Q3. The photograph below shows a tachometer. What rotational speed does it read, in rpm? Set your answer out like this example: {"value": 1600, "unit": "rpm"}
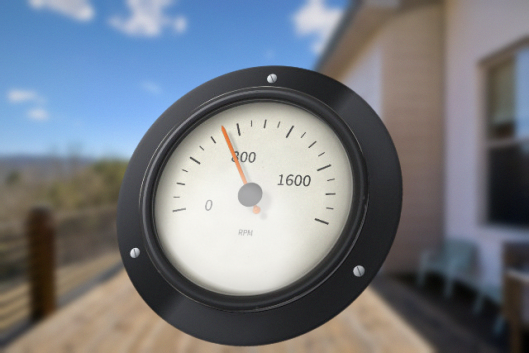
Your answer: {"value": 700, "unit": "rpm"}
